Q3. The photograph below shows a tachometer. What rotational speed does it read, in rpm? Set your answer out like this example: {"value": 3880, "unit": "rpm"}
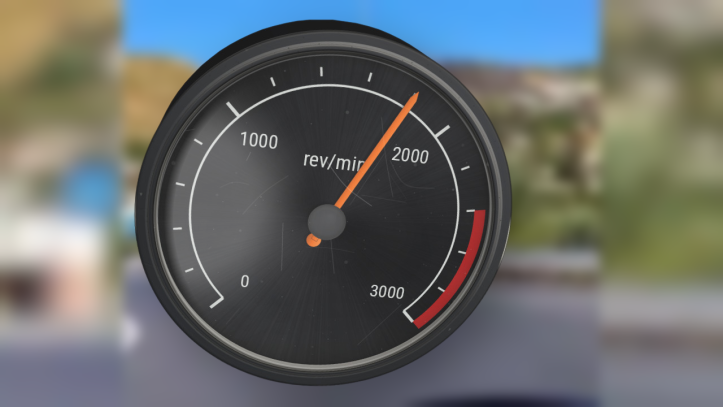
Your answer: {"value": 1800, "unit": "rpm"}
